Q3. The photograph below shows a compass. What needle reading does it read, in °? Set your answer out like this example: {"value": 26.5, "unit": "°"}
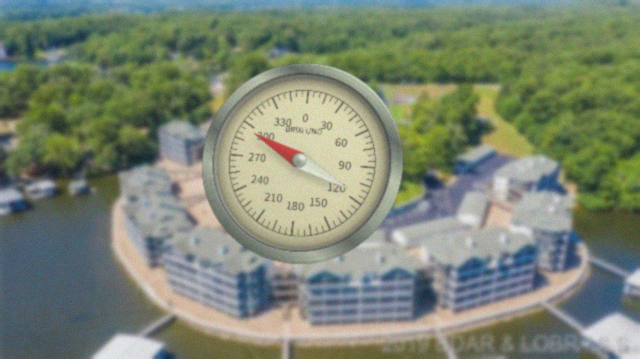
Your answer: {"value": 295, "unit": "°"}
